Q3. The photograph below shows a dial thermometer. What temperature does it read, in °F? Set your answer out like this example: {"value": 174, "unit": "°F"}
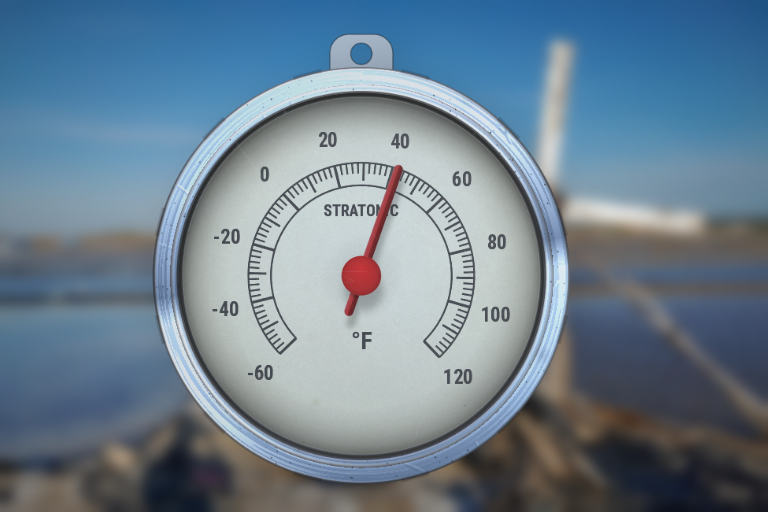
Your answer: {"value": 42, "unit": "°F"}
